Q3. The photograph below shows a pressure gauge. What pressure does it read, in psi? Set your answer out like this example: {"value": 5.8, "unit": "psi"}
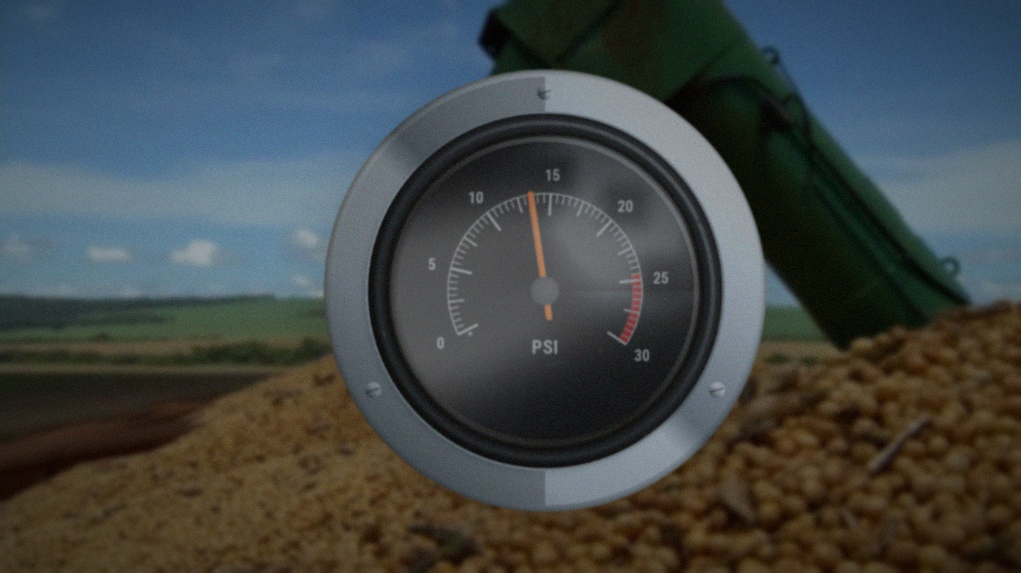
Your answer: {"value": 13.5, "unit": "psi"}
